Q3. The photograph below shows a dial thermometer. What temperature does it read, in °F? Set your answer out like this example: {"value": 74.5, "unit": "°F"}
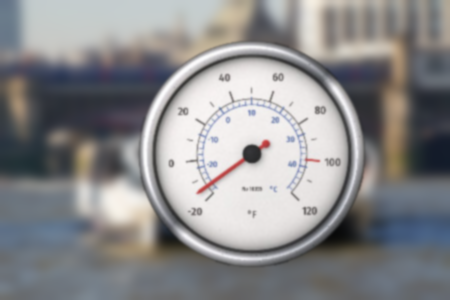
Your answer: {"value": -15, "unit": "°F"}
